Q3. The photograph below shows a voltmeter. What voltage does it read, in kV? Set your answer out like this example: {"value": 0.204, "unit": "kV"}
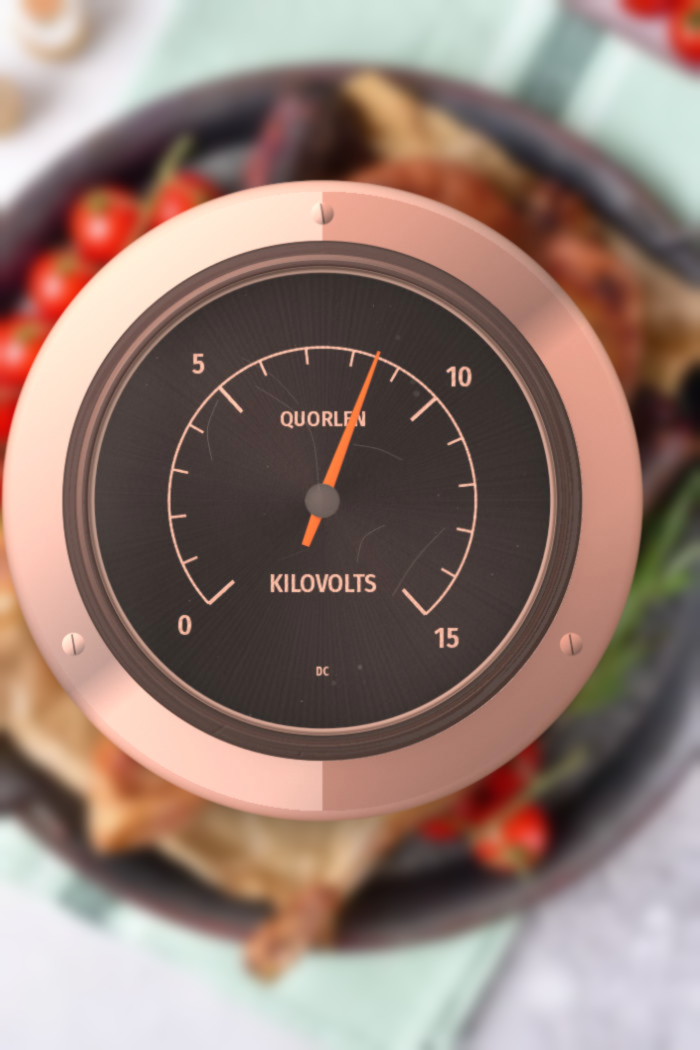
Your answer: {"value": 8.5, "unit": "kV"}
